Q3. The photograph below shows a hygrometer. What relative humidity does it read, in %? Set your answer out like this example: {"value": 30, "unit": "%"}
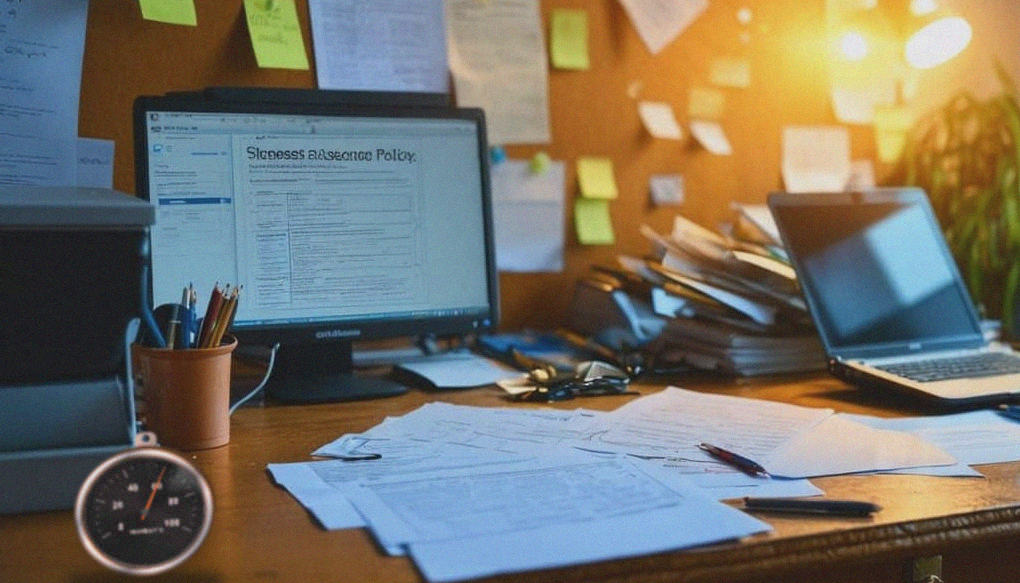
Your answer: {"value": 60, "unit": "%"}
